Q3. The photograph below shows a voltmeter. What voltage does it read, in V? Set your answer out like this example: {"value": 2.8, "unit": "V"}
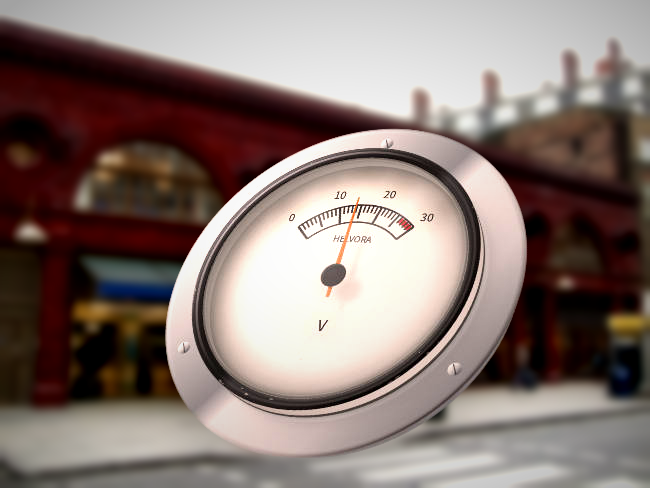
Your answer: {"value": 15, "unit": "V"}
